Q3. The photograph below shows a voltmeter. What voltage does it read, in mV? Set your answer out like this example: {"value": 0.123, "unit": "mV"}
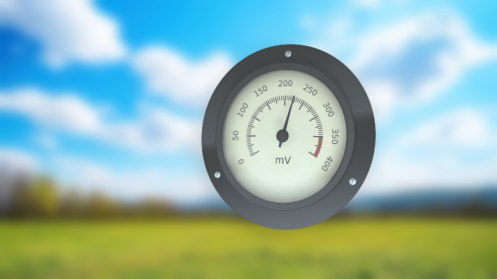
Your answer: {"value": 225, "unit": "mV"}
